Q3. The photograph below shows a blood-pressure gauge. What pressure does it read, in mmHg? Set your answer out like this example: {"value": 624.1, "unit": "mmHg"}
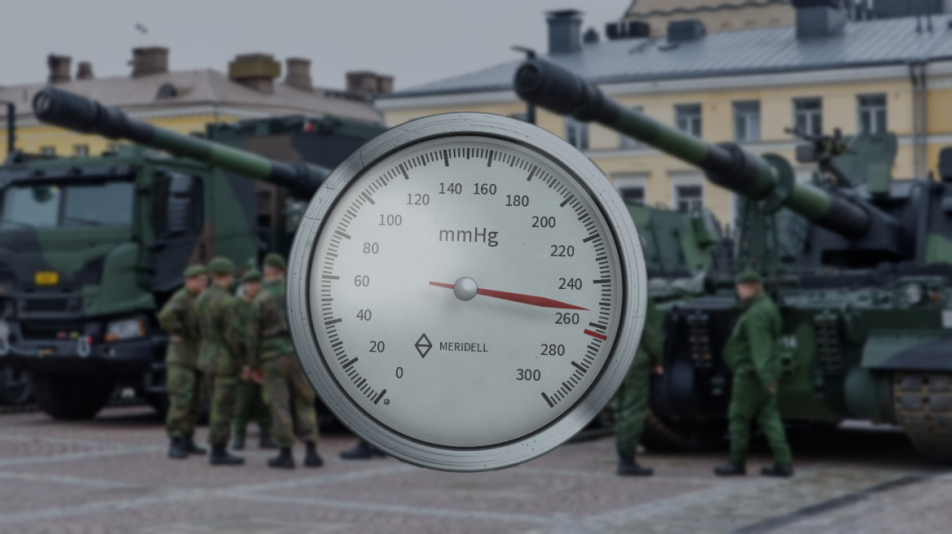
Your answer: {"value": 254, "unit": "mmHg"}
